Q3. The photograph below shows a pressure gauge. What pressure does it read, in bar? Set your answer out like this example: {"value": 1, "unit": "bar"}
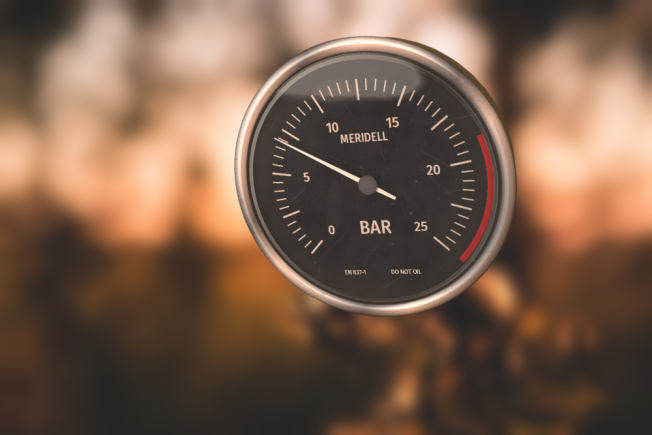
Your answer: {"value": 7, "unit": "bar"}
